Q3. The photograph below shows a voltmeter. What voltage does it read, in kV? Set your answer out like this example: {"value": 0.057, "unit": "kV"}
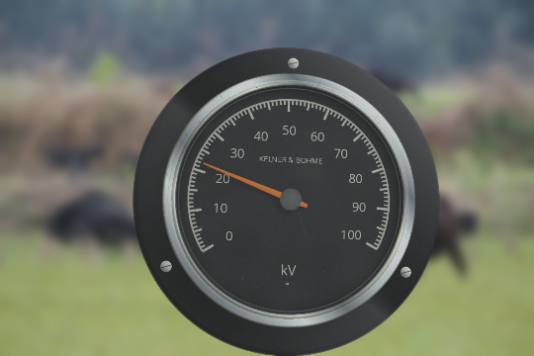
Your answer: {"value": 22, "unit": "kV"}
